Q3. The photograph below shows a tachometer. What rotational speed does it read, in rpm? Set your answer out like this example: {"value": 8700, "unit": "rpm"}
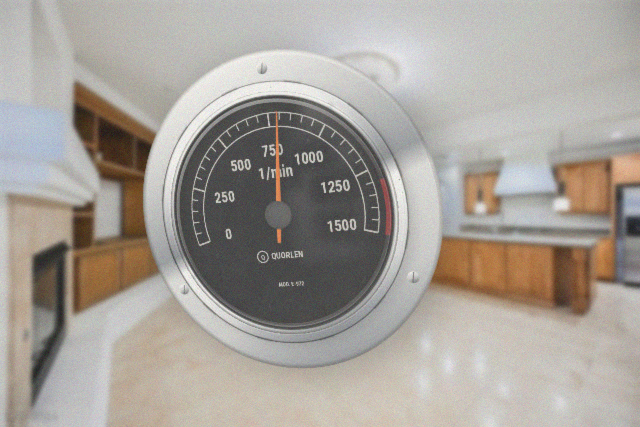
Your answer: {"value": 800, "unit": "rpm"}
